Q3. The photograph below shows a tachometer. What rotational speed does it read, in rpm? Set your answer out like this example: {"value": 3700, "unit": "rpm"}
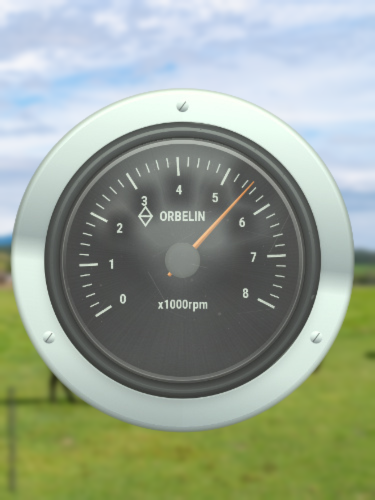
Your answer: {"value": 5500, "unit": "rpm"}
